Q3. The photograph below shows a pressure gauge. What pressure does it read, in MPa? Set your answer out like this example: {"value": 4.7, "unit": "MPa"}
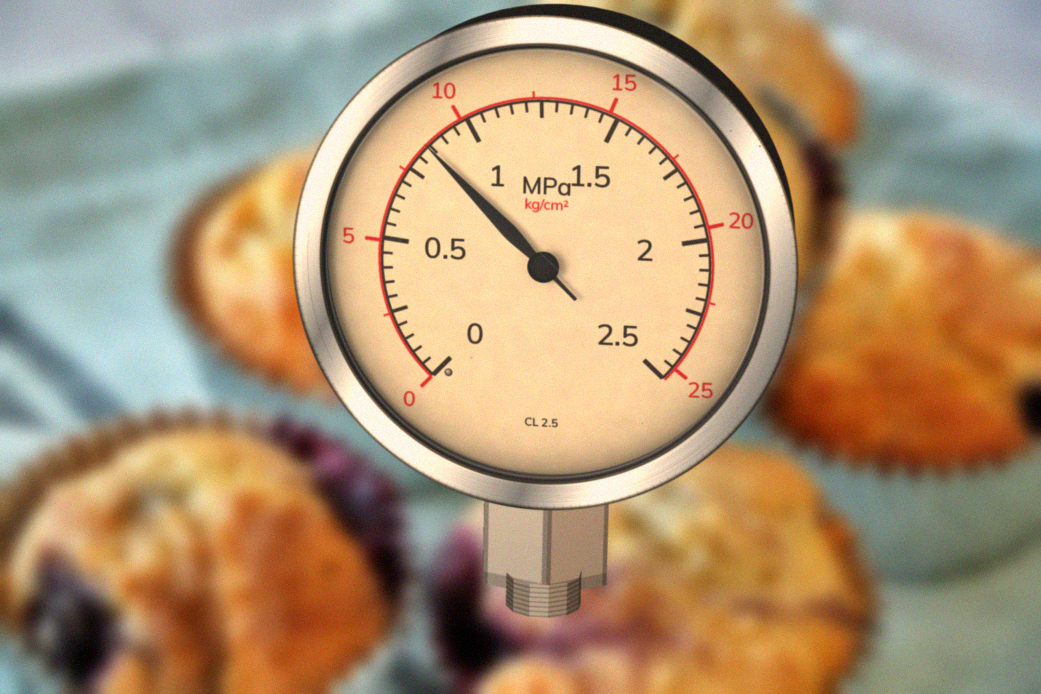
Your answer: {"value": 0.85, "unit": "MPa"}
